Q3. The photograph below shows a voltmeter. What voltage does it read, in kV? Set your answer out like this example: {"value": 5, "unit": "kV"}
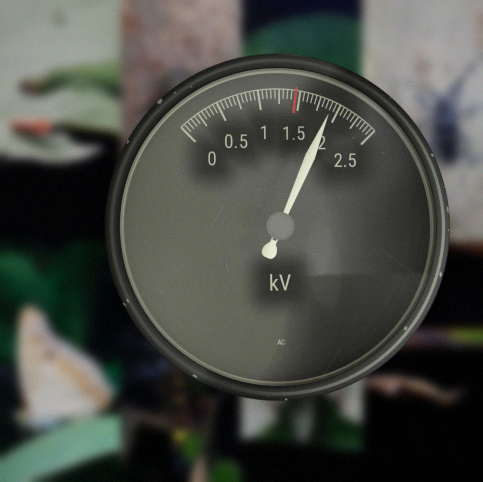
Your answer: {"value": 1.9, "unit": "kV"}
